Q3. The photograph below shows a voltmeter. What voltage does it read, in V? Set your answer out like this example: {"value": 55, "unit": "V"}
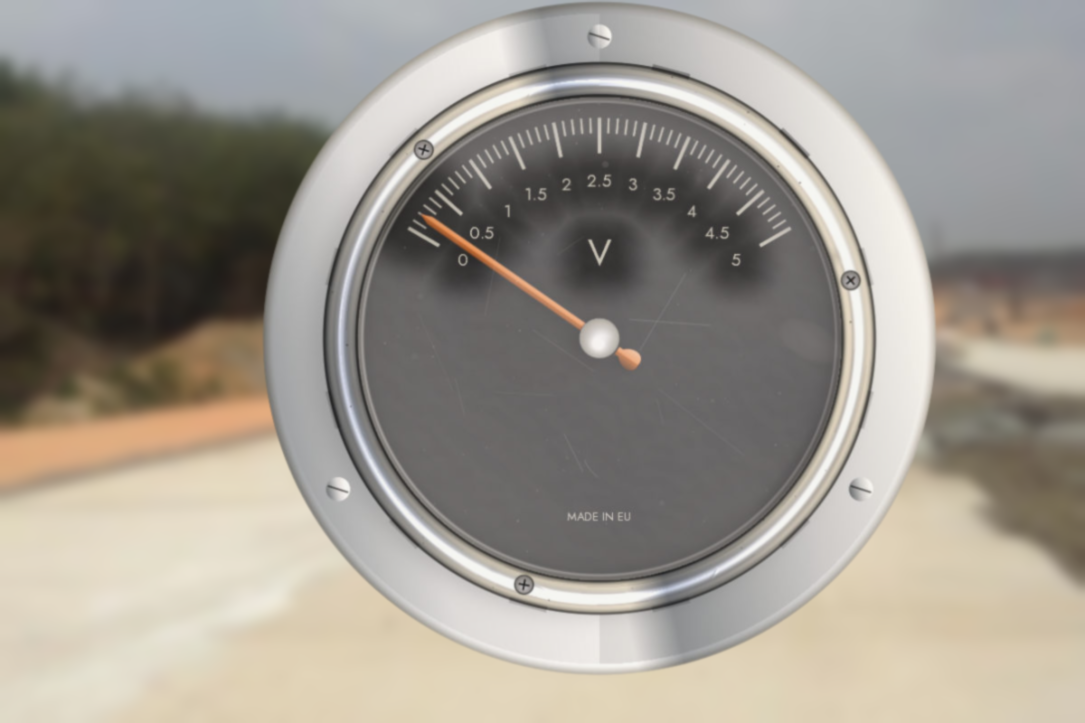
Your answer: {"value": 0.2, "unit": "V"}
